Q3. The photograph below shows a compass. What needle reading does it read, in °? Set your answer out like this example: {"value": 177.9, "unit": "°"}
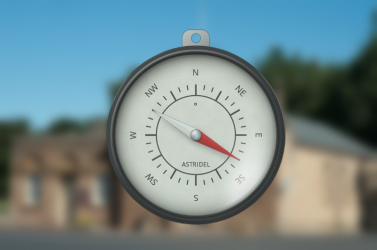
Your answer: {"value": 120, "unit": "°"}
